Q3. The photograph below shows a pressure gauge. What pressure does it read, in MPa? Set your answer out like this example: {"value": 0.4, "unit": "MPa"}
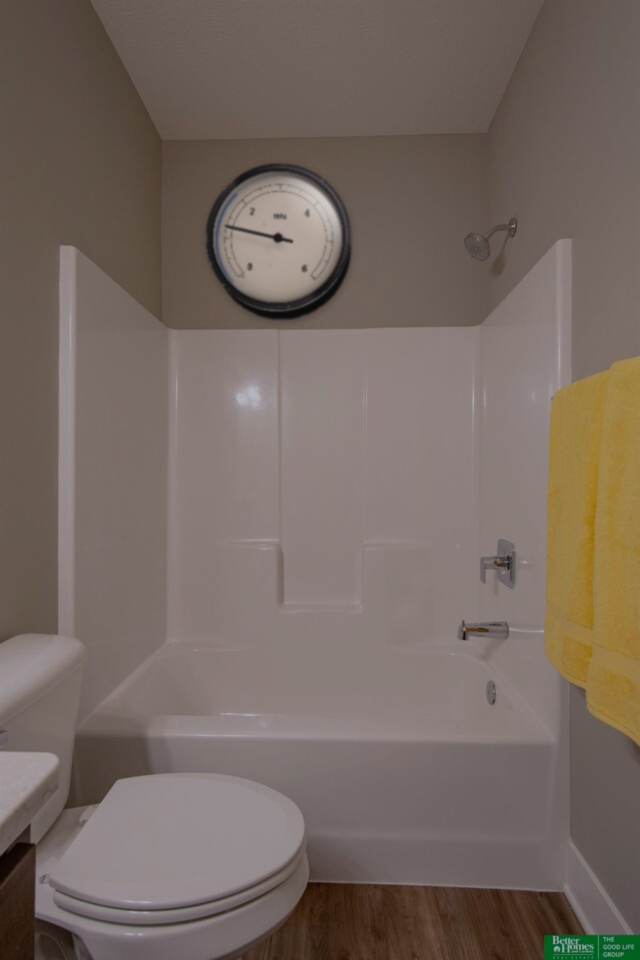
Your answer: {"value": 1.25, "unit": "MPa"}
